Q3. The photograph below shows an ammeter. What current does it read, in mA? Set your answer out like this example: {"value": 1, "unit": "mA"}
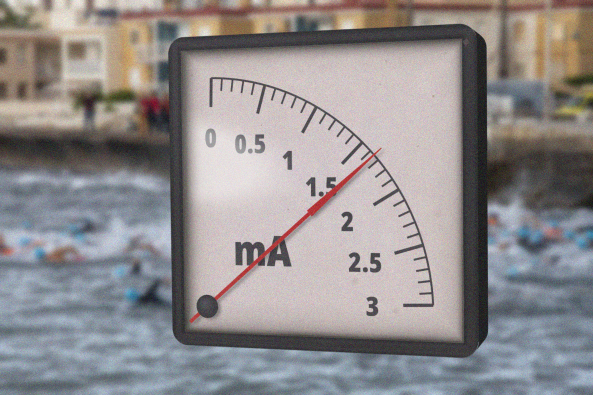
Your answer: {"value": 1.65, "unit": "mA"}
